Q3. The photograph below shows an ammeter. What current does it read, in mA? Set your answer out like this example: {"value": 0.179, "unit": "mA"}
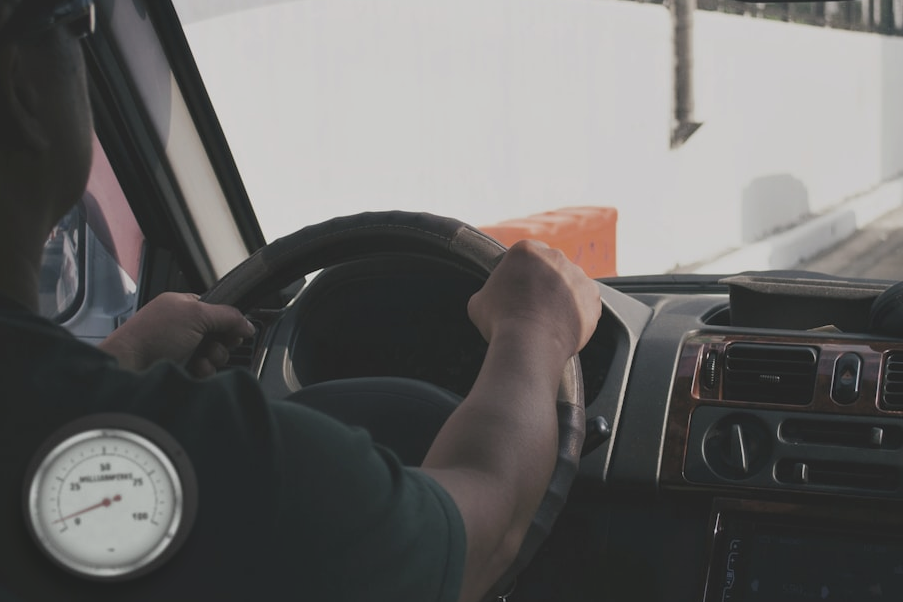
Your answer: {"value": 5, "unit": "mA"}
